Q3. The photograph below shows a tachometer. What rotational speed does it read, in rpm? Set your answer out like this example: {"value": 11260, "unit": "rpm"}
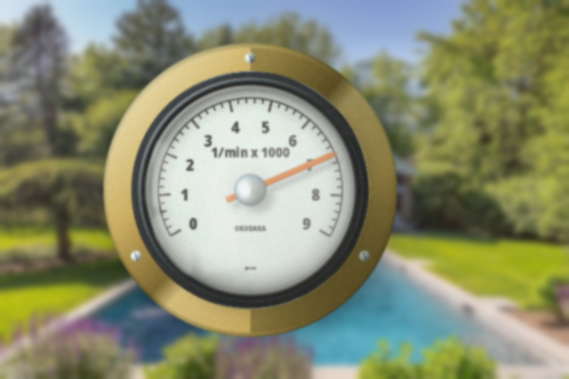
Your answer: {"value": 7000, "unit": "rpm"}
